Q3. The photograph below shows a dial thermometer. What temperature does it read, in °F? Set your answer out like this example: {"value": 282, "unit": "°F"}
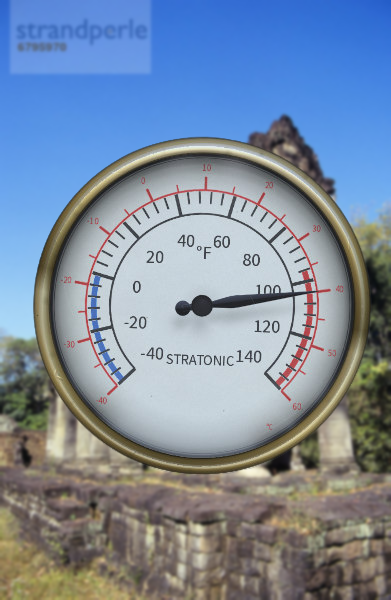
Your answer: {"value": 104, "unit": "°F"}
